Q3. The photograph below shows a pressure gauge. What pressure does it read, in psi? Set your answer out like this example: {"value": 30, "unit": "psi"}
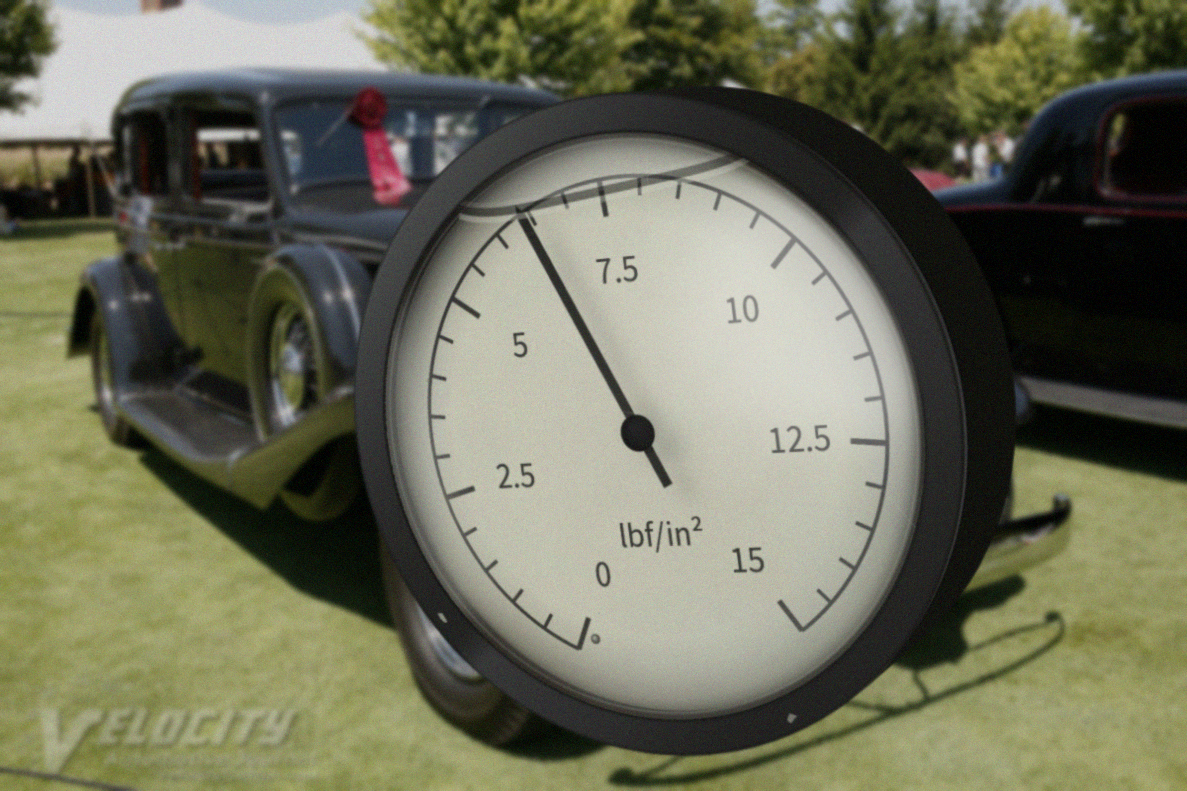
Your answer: {"value": 6.5, "unit": "psi"}
